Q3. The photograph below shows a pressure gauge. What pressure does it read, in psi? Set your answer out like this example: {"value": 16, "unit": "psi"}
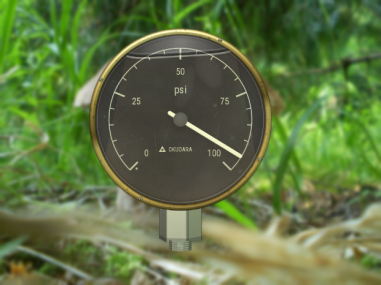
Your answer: {"value": 95, "unit": "psi"}
